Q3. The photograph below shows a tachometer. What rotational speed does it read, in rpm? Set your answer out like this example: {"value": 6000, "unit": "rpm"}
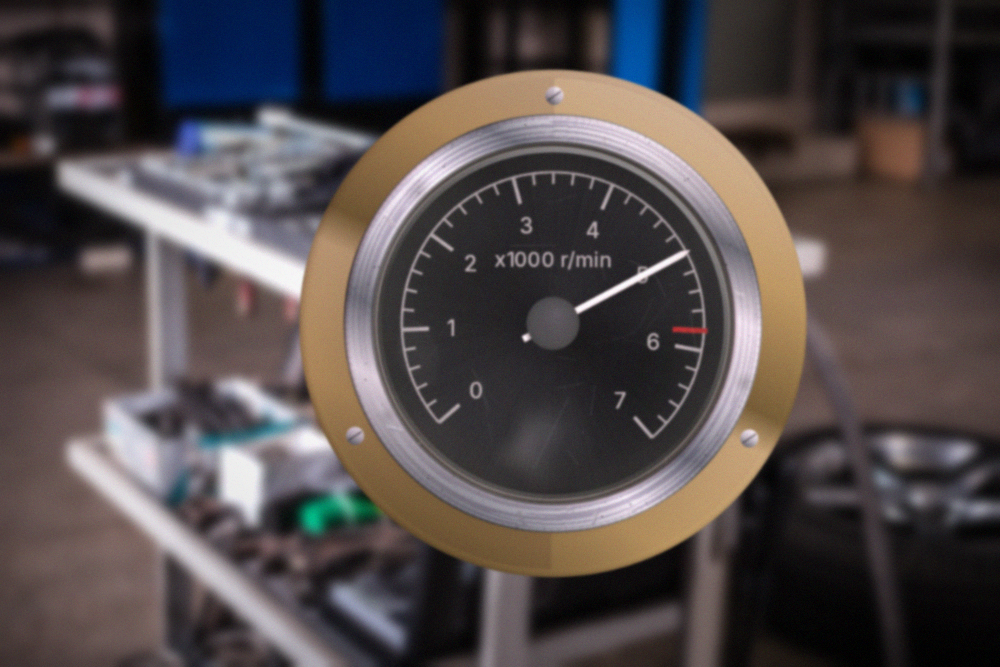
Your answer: {"value": 5000, "unit": "rpm"}
